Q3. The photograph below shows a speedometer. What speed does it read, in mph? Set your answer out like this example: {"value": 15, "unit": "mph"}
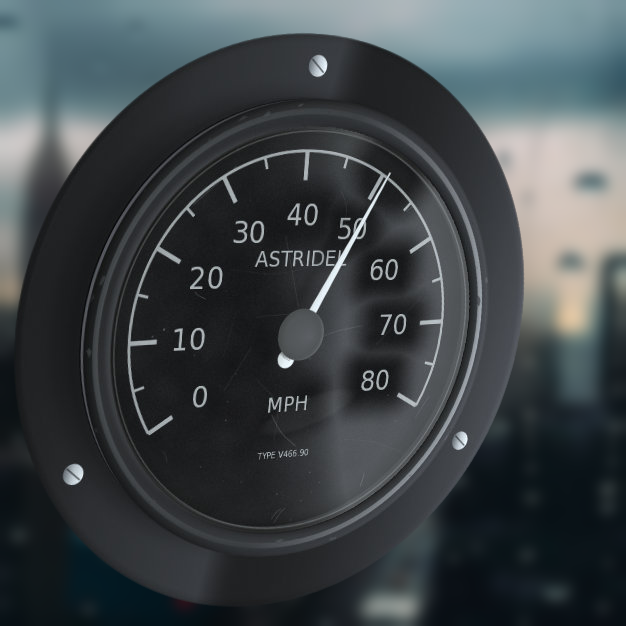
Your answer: {"value": 50, "unit": "mph"}
